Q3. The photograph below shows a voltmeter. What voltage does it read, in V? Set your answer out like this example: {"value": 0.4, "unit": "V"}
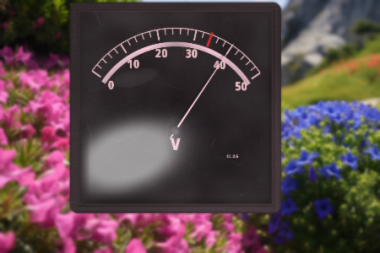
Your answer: {"value": 40, "unit": "V"}
